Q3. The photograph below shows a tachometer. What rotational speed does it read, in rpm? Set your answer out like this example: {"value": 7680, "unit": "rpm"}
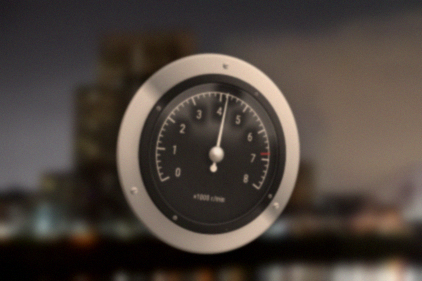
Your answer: {"value": 4200, "unit": "rpm"}
